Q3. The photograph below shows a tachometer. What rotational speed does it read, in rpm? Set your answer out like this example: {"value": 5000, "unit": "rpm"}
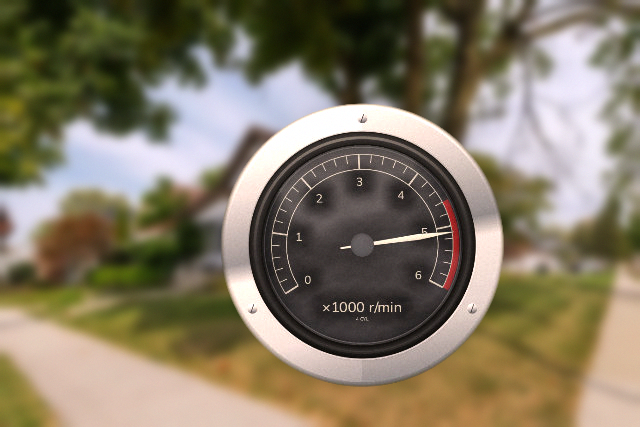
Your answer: {"value": 5100, "unit": "rpm"}
